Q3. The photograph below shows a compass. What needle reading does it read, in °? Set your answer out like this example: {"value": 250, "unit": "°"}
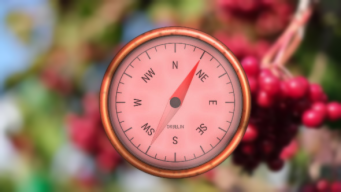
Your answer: {"value": 30, "unit": "°"}
